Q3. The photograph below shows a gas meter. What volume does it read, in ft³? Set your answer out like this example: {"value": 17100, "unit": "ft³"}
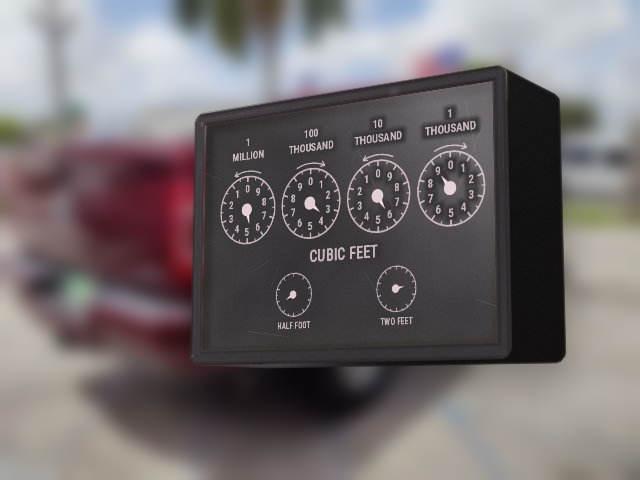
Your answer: {"value": 535900, "unit": "ft³"}
